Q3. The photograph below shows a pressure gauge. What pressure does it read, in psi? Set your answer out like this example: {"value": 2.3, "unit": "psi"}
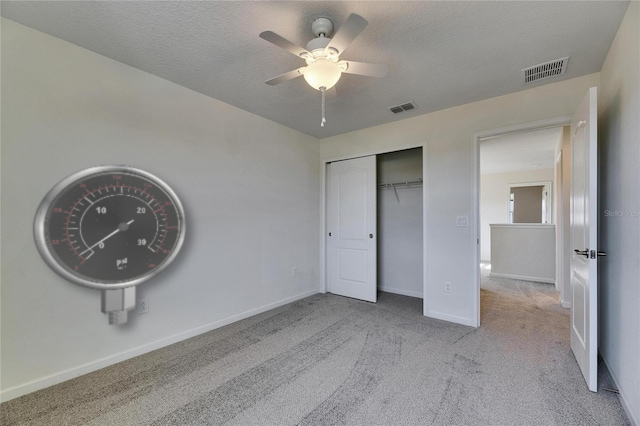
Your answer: {"value": 1, "unit": "psi"}
